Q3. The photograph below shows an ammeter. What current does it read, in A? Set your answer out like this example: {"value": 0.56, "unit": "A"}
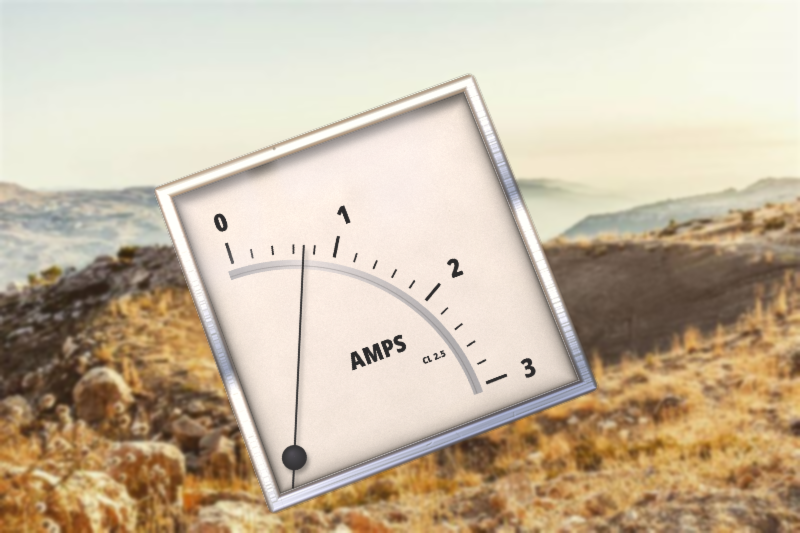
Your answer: {"value": 0.7, "unit": "A"}
